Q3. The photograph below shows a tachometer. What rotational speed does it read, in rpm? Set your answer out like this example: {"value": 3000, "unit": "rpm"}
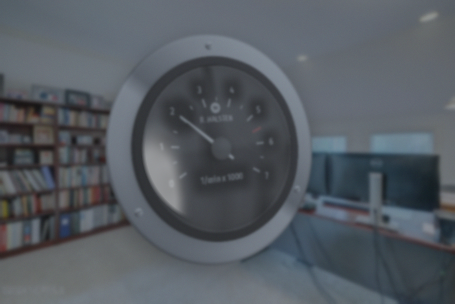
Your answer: {"value": 2000, "unit": "rpm"}
